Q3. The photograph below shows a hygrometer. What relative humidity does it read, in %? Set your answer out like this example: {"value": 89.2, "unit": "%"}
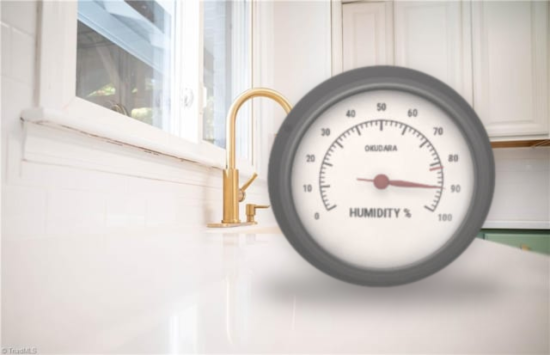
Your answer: {"value": 90, "unit": "%"}
